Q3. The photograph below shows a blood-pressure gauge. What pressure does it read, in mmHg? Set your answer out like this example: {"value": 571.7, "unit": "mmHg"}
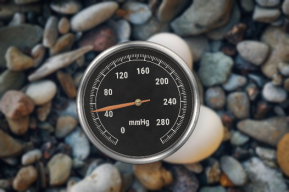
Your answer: {"value": 50, "unit": "mmHg"}
